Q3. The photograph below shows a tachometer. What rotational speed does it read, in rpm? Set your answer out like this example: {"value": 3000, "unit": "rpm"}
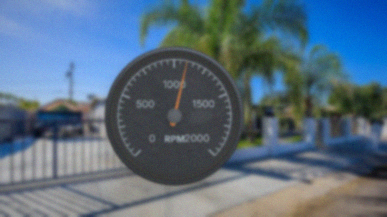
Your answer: {"value": 1100, "unit": "rpm"}
